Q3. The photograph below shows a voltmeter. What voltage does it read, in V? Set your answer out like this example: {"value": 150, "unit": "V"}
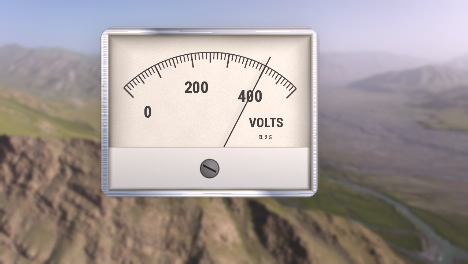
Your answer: {"value": 400, "unit": "V"}
